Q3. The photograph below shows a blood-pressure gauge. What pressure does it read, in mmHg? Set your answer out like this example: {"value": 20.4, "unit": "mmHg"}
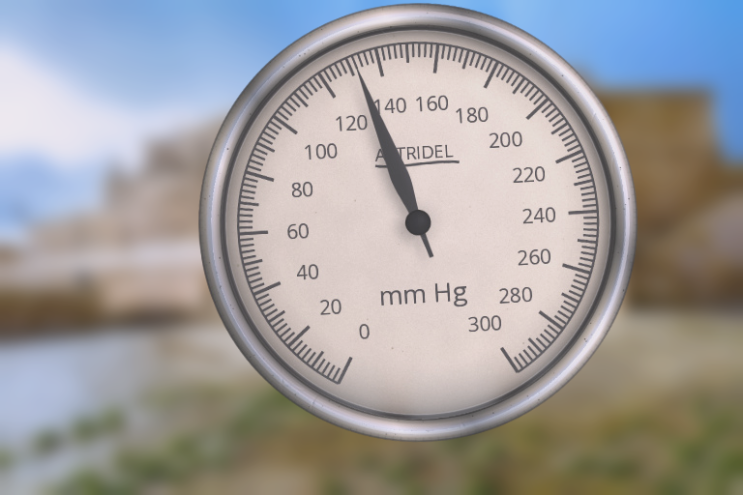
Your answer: {"value": 132, "unit": "mmHg"}
